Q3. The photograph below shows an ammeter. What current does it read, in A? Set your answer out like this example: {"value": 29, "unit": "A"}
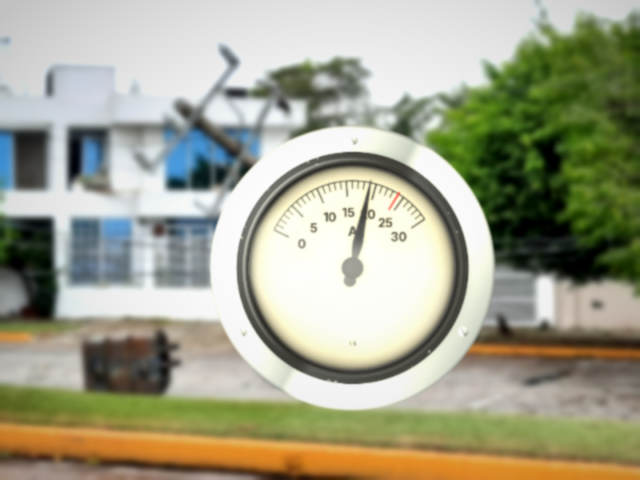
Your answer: {"value": 19, "unit": "A"}
